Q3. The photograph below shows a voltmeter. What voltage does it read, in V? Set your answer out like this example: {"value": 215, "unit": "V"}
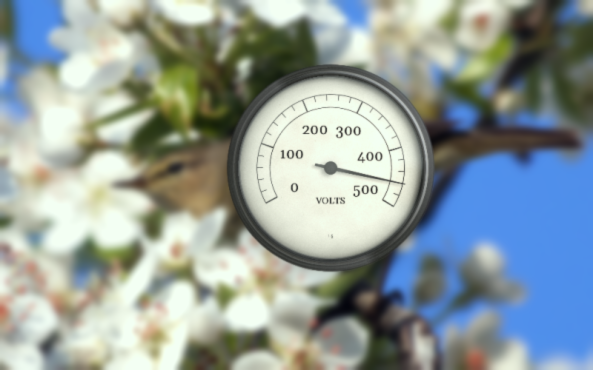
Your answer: {"value": 460, "unit": "V"}
